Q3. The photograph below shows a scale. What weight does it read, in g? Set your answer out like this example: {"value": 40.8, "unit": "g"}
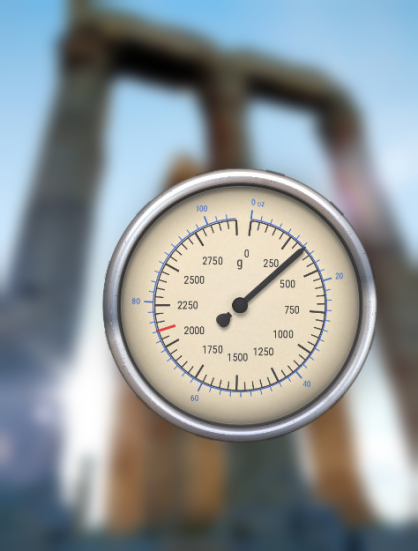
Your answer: {"value": 350, "unit": "g"}
